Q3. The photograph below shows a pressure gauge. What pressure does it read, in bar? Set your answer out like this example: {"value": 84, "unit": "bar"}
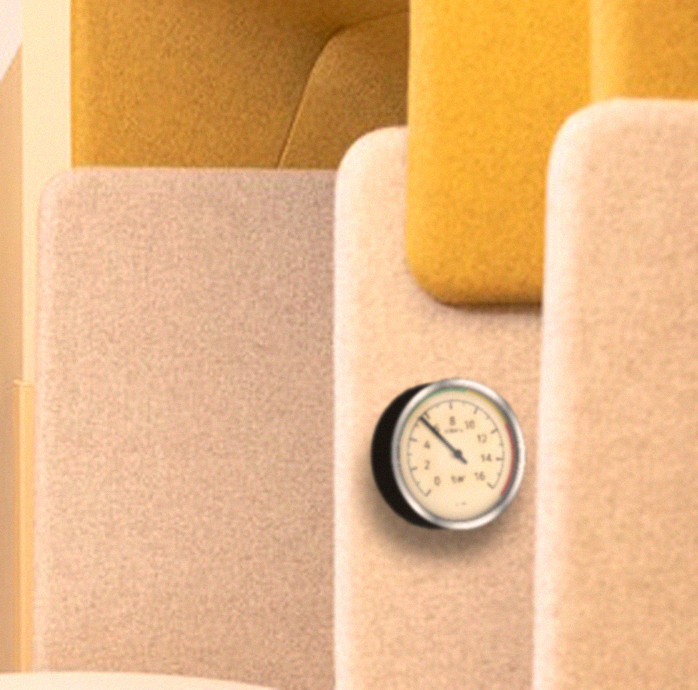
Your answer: {"value": 5.5, "unit": "bar"}
